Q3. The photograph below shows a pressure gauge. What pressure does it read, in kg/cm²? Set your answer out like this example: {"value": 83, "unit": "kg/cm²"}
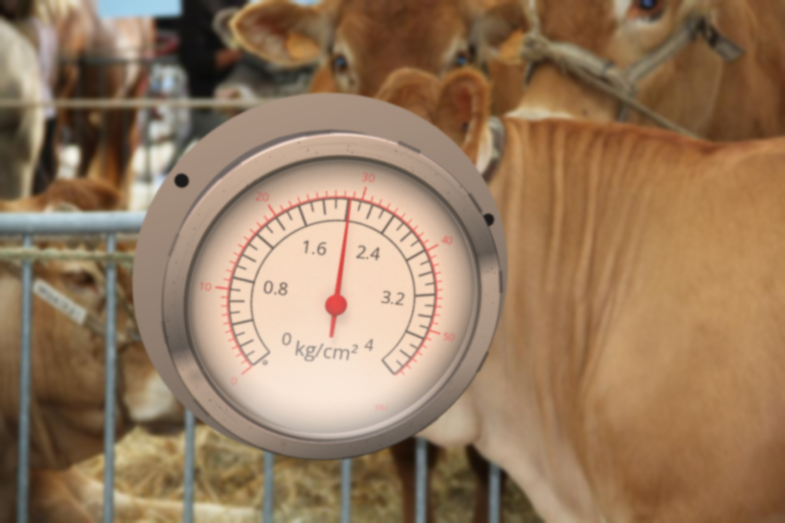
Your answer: {"value": 2, "unit": "kg/cm²"}
